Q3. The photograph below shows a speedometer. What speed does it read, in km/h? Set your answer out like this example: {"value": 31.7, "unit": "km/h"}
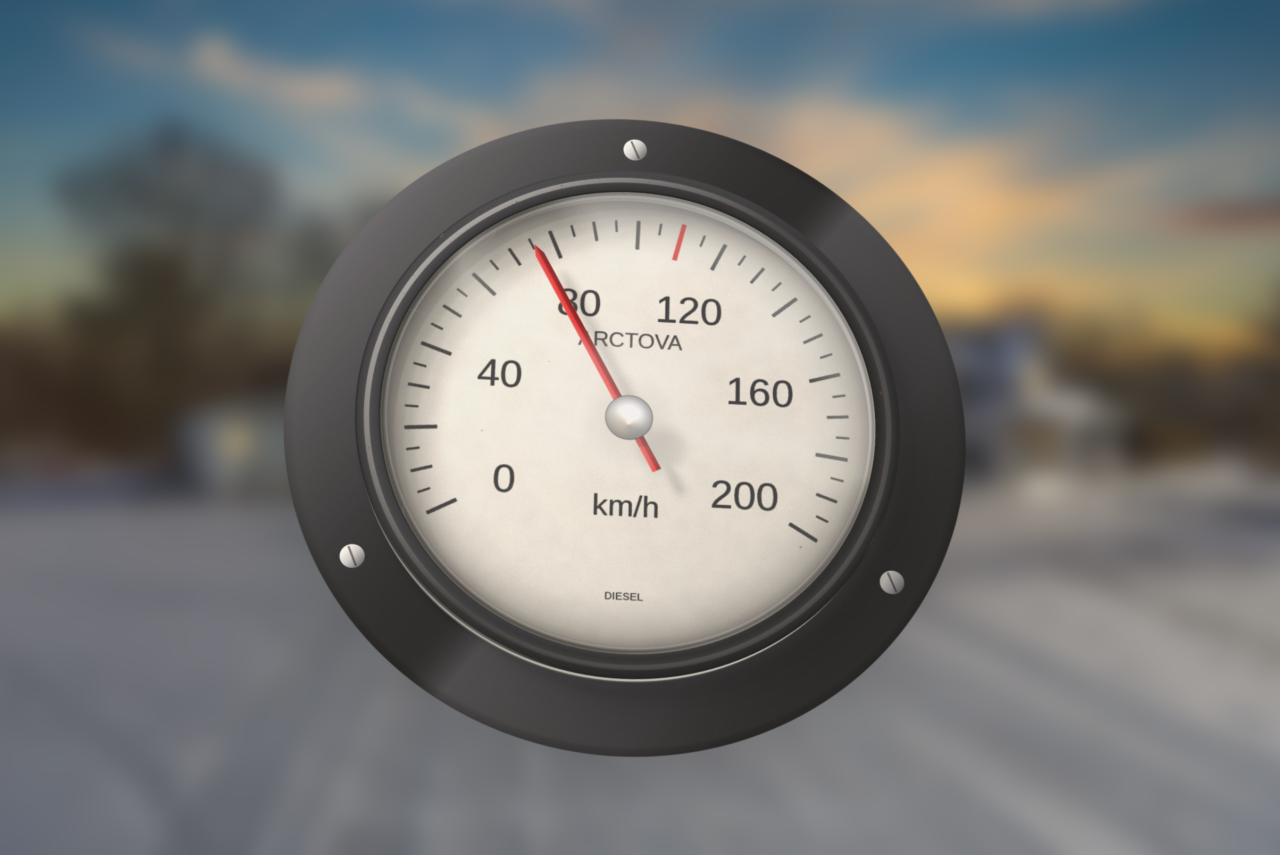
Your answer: {"value": 75, "unit": "km/h"}
